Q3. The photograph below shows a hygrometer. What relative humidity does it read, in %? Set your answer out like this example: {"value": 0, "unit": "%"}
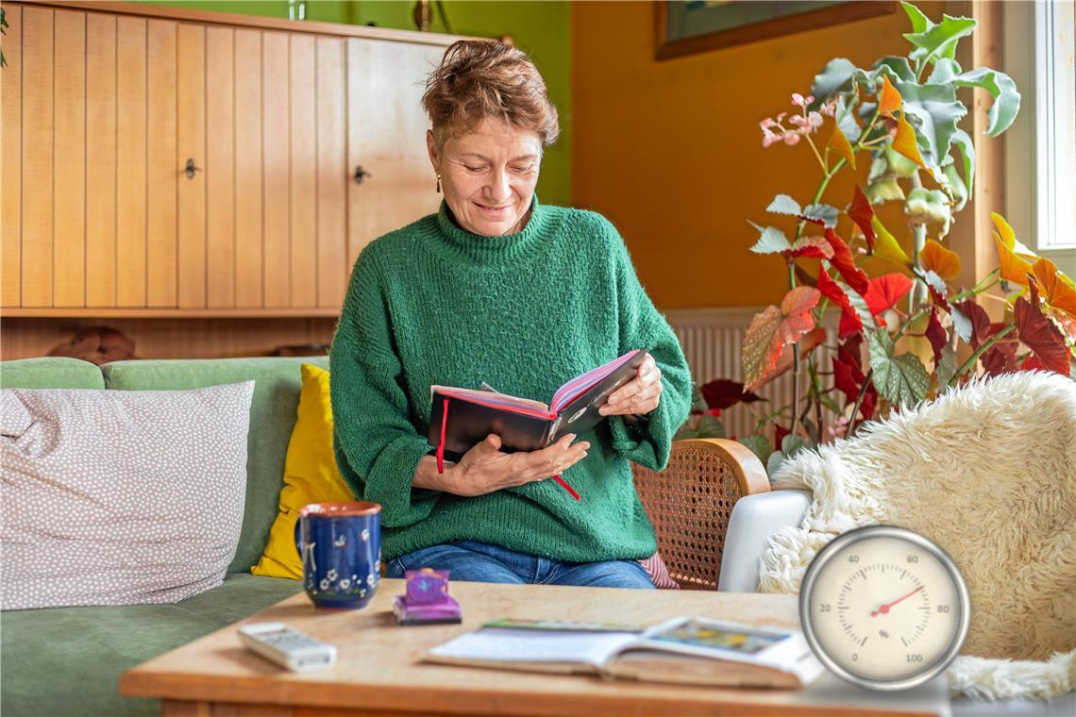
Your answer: {"value": 70, "unit": "%"}
